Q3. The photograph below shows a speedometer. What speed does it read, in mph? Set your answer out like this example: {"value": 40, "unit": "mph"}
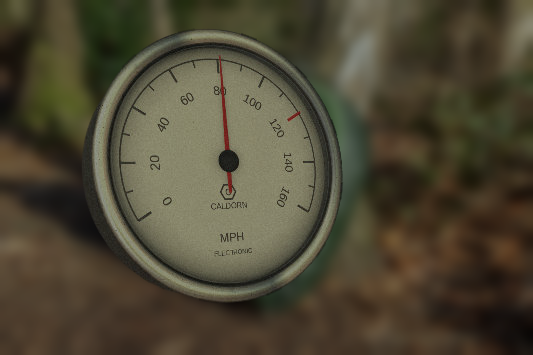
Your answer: {"value": 80, "unit": "mph"}
